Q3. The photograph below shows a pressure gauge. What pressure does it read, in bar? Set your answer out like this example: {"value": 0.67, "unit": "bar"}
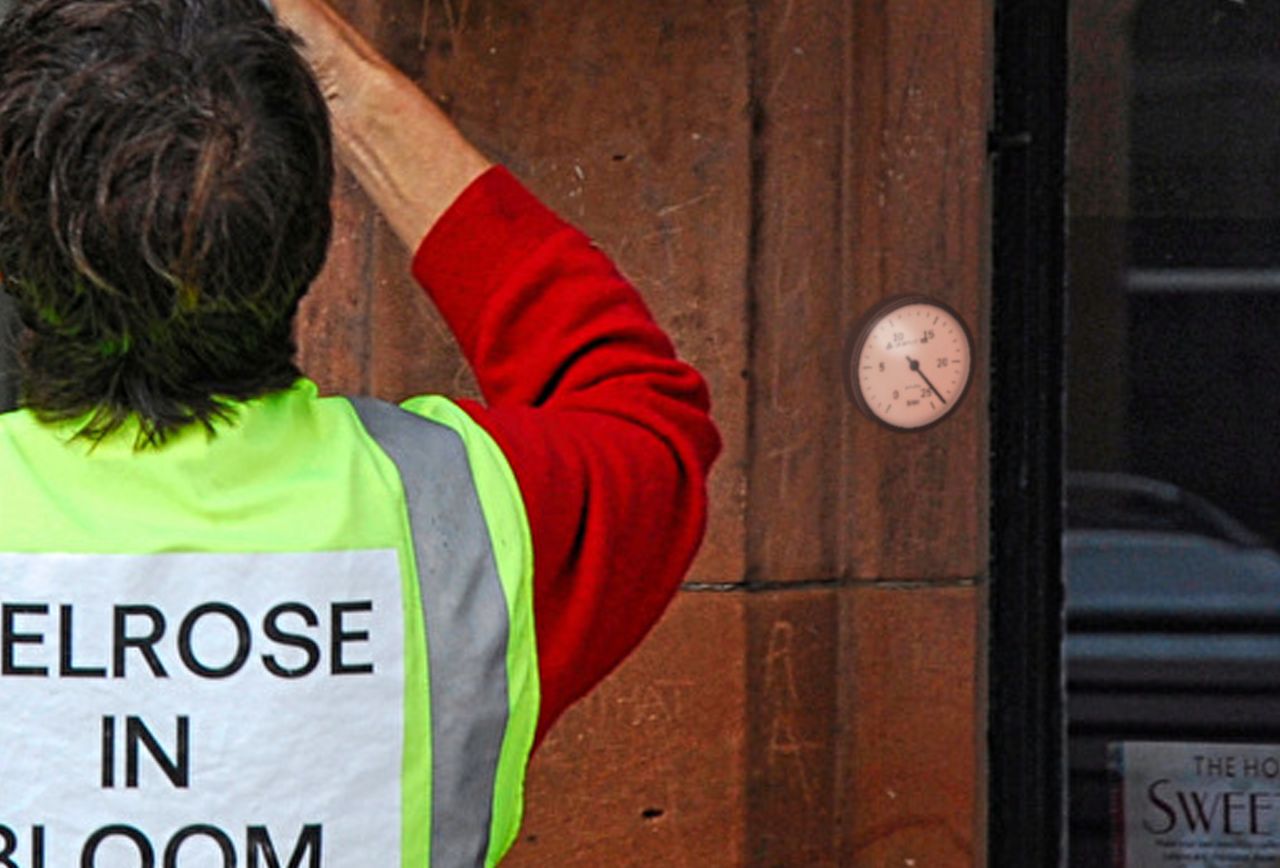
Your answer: {"value": 24, "unit": "bar"}
